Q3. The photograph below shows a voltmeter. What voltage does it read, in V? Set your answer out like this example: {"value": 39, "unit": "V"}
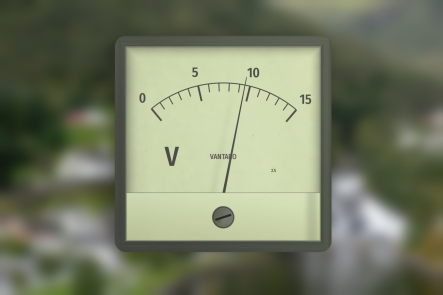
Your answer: {"value": 9.5, "unit": "V"}
